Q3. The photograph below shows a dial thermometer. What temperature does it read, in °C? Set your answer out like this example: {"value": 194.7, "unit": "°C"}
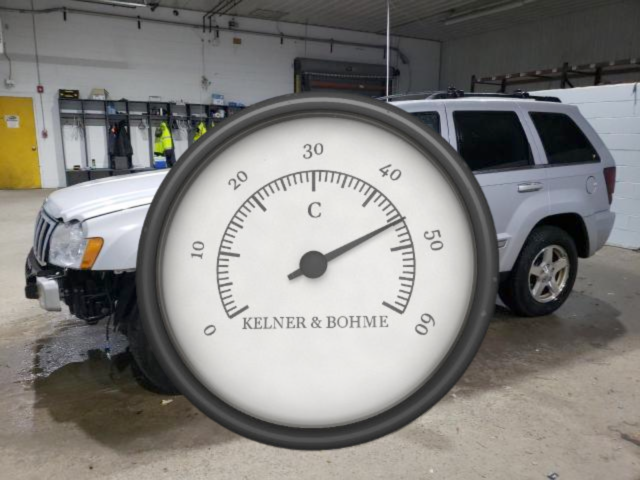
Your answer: {"value": 46, "unit": "°C"}
